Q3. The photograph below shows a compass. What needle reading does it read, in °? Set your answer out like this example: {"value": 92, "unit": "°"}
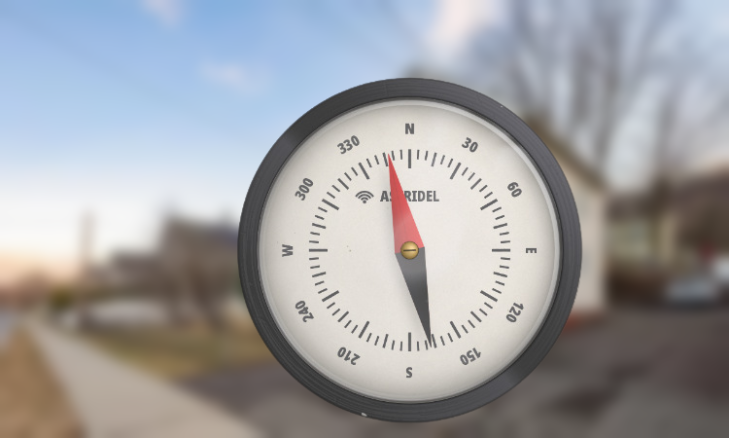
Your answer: {"value": 347.5, "unit": "°"}
